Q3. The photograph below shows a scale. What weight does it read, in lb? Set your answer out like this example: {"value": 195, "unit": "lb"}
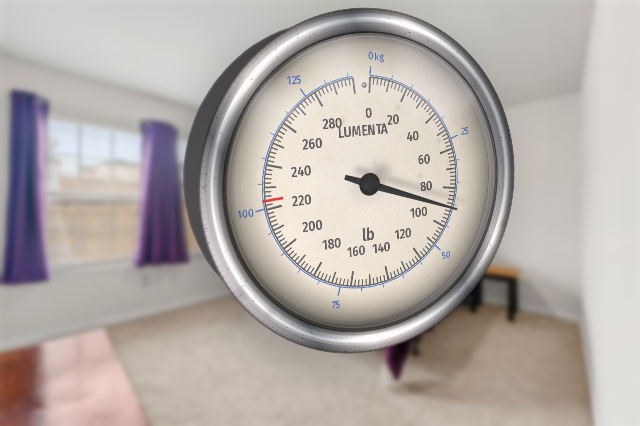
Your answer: {"value": 90, "unit": "lb"}
